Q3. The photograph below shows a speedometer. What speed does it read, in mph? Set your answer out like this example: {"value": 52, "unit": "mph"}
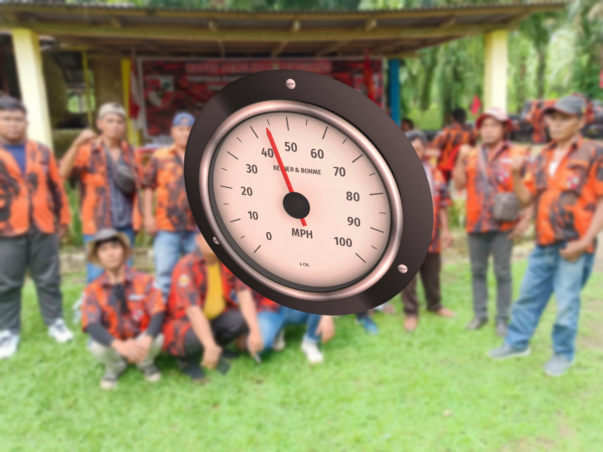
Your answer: {"value": 45, "unit": "mph"}
